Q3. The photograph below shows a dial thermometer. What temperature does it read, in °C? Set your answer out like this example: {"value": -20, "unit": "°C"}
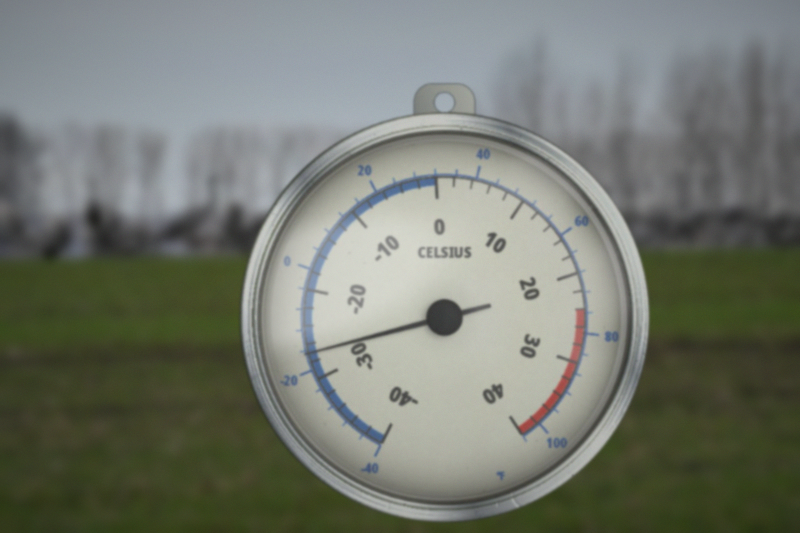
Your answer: {"value": -27, "unit": "°C"}
